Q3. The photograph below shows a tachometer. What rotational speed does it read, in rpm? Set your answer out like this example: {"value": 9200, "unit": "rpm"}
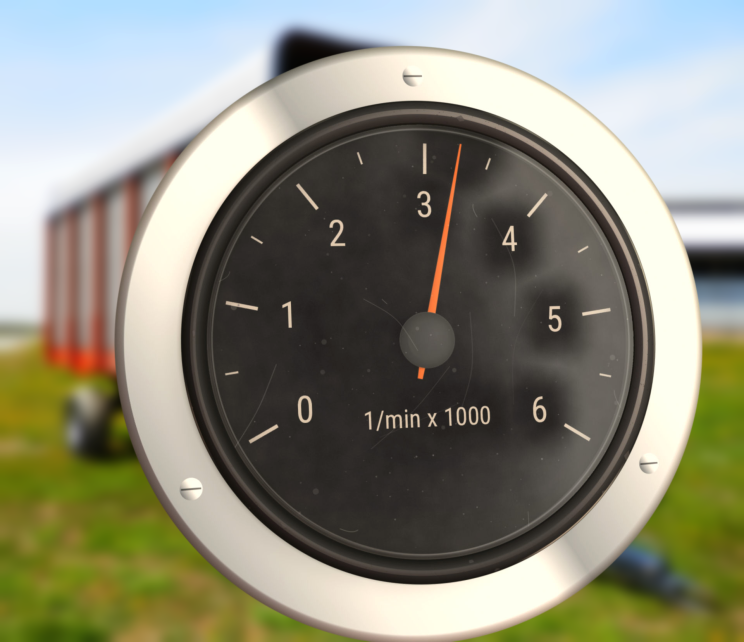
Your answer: {"value": 3250, "unit": "rpm"}
